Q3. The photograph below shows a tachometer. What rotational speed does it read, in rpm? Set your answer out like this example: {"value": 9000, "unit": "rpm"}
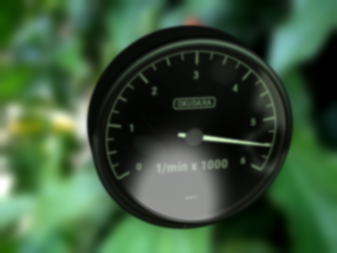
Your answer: {"value": 5500, "unit": "rpm"}
